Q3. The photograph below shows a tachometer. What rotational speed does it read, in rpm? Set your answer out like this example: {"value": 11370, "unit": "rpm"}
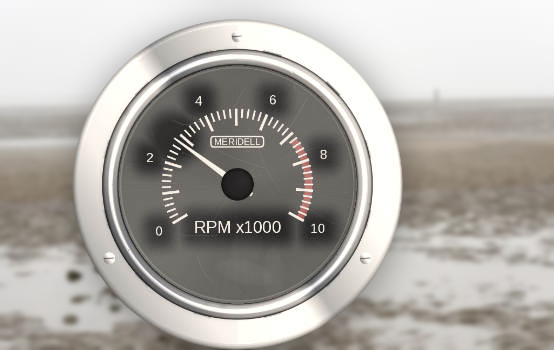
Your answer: {"value": 2800, "unit": "rpm"}
